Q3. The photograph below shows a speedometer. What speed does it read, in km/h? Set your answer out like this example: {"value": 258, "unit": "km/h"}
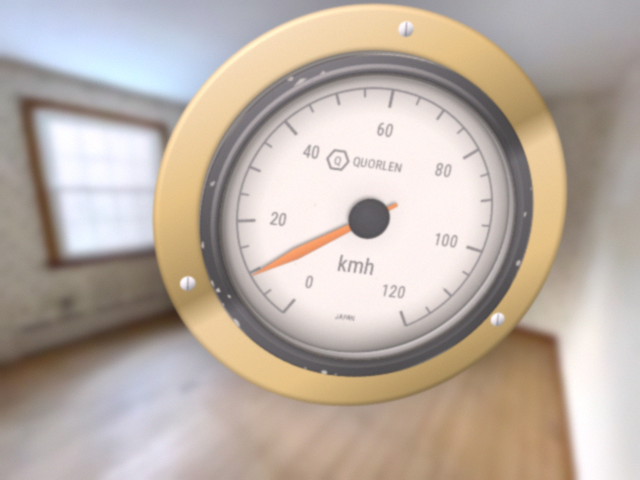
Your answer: {"value": 10, "unit": "km/h"}
